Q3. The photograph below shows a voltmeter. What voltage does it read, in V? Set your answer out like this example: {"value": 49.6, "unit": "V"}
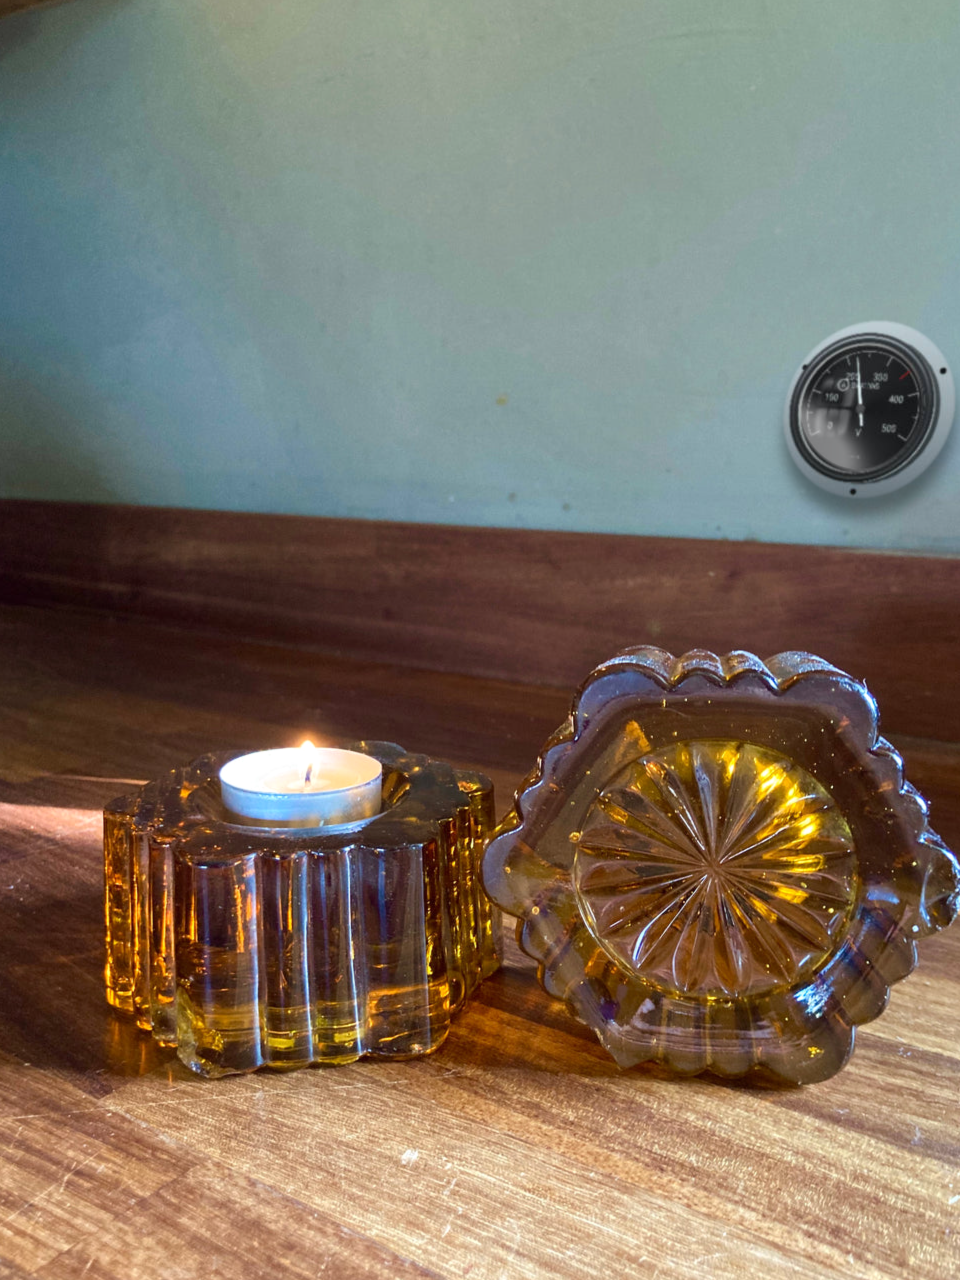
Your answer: {"value": 225, "unit": "V"}
